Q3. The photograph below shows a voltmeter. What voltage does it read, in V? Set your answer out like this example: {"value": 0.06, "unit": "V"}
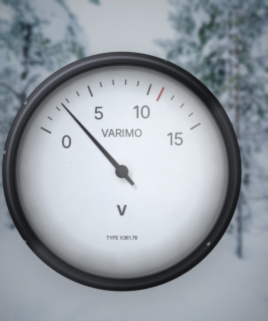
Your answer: {"value": 2.5, "unit": "V"}
